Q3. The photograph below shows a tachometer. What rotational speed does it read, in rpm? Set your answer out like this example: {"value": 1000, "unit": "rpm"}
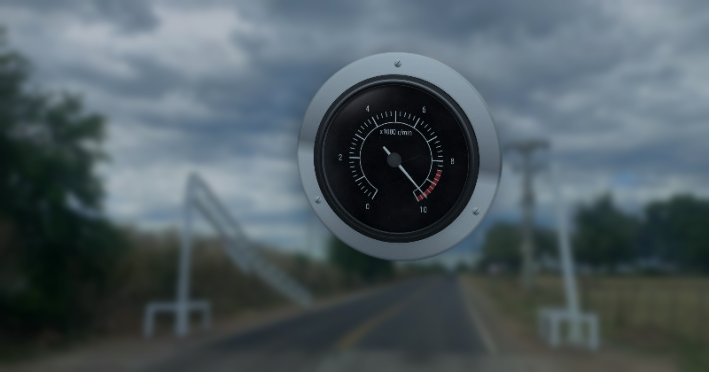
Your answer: {"value": 9600, "unit": "rpm"}
